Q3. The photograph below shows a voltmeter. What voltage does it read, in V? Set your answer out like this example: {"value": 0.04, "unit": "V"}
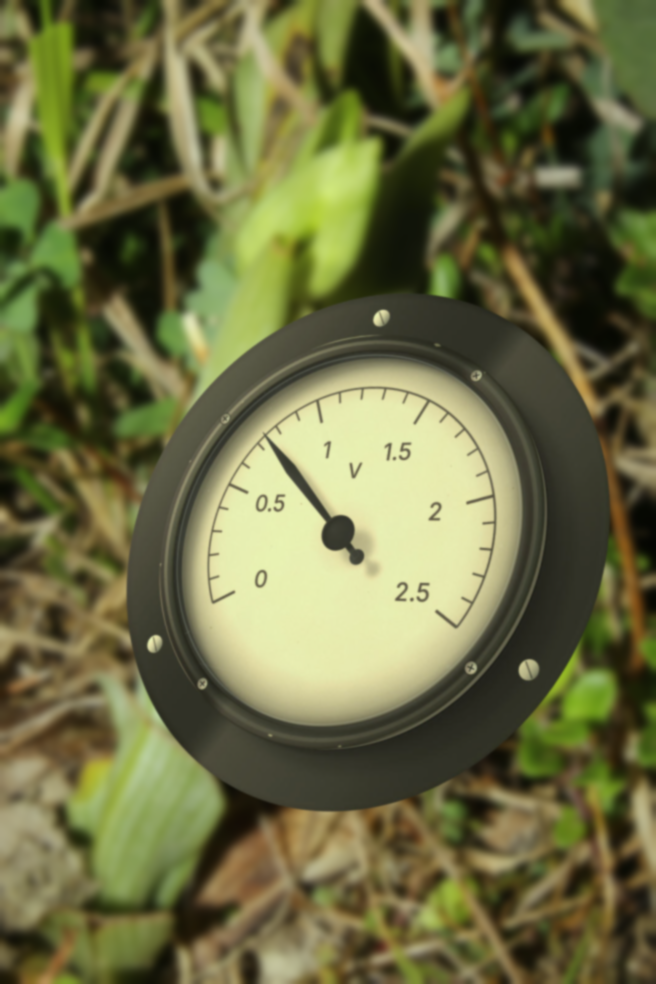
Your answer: {"value": 0.75, "unit": "V"}
